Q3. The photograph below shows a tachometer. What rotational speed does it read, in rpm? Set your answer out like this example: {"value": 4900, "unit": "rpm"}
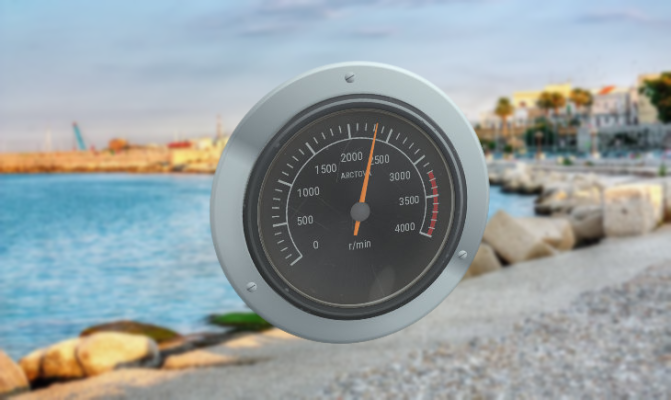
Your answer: {"value": 2300, "unit": "rpm"}
